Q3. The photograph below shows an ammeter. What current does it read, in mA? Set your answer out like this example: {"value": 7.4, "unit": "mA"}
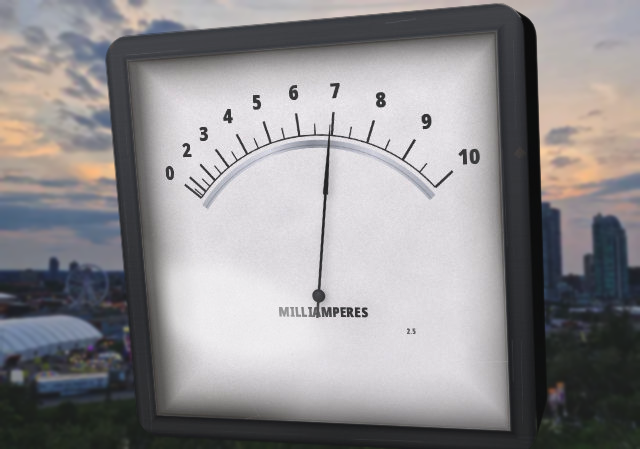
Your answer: {"value": 7, "unit": "mA"}
